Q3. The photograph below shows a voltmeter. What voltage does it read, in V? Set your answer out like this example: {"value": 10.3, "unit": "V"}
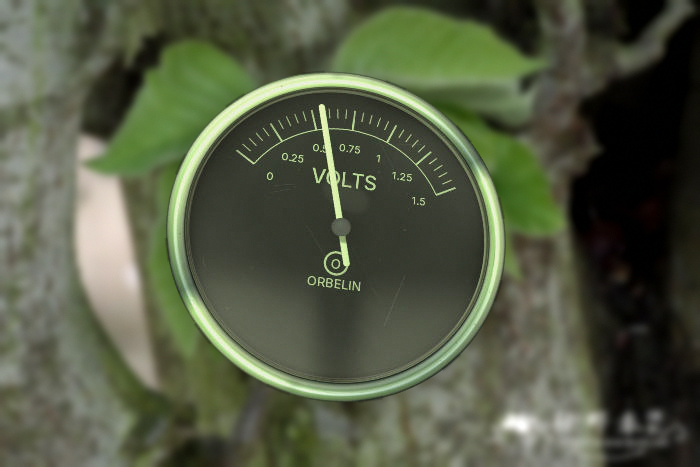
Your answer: {"value": 0.55, "unit": "V"}
